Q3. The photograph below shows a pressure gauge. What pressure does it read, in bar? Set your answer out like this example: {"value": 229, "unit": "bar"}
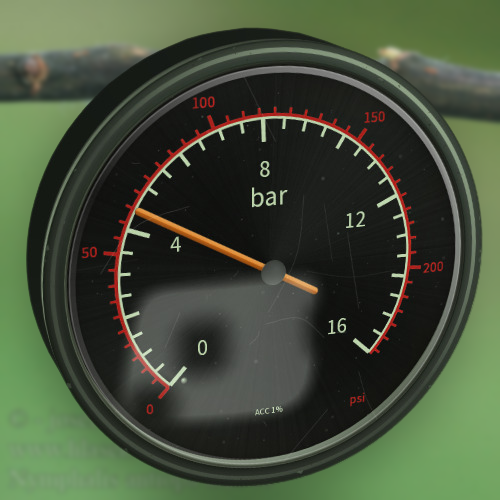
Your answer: {"value": 4.5, "unit": "bar"}
